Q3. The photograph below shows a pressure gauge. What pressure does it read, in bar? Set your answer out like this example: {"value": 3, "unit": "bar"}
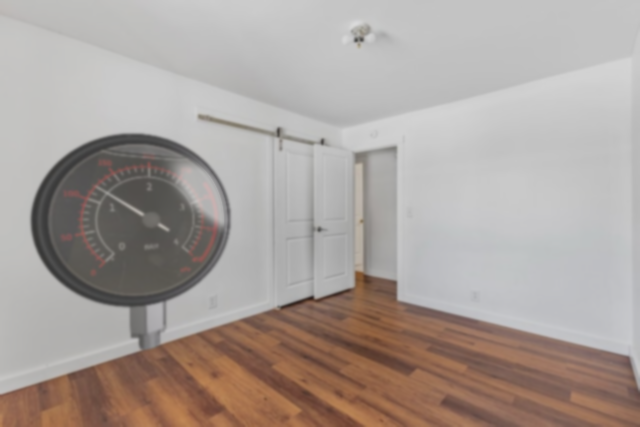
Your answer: {"value": 1.2, "unit": "bar"}
